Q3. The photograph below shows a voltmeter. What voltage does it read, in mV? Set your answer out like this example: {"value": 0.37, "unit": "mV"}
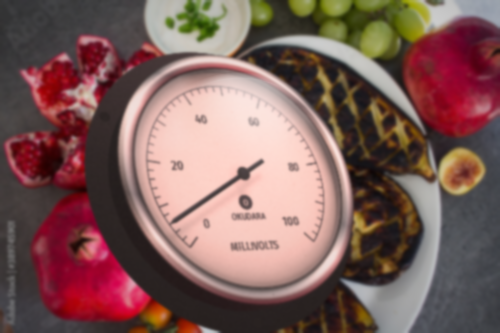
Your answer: {"value": 6, "unit": "mV"}
